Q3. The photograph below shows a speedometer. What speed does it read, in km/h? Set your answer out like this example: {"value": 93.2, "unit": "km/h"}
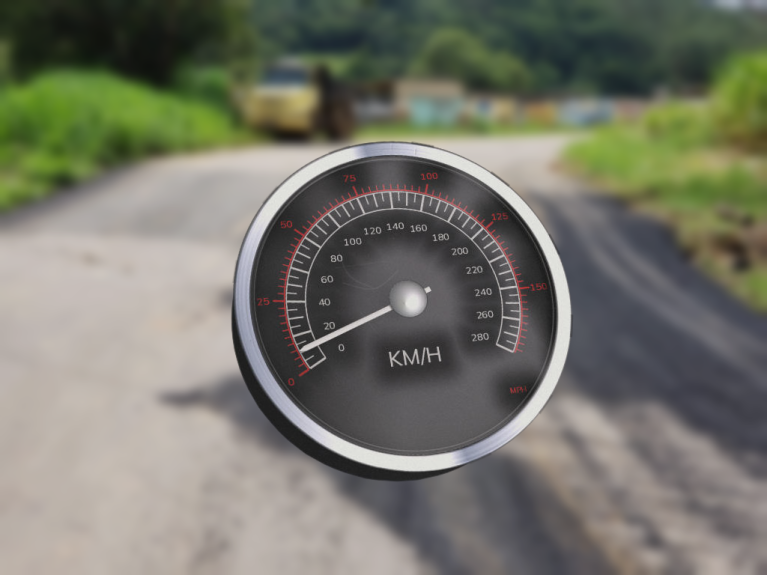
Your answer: {"value": 10, "unit": "km/h"}
